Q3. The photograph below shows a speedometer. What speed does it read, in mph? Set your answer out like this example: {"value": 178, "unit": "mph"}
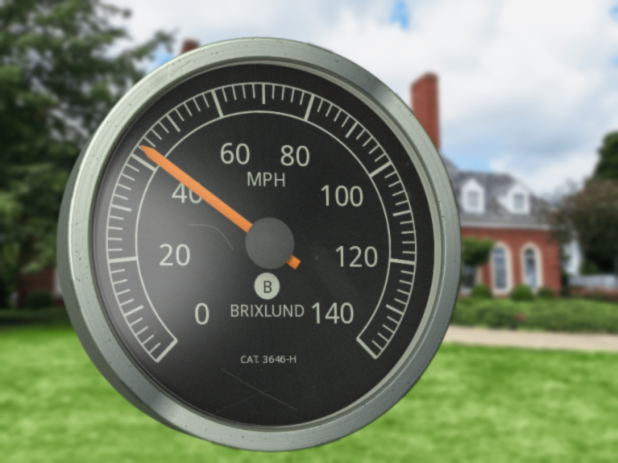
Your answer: {"value": 42, "unit": "mph"}
